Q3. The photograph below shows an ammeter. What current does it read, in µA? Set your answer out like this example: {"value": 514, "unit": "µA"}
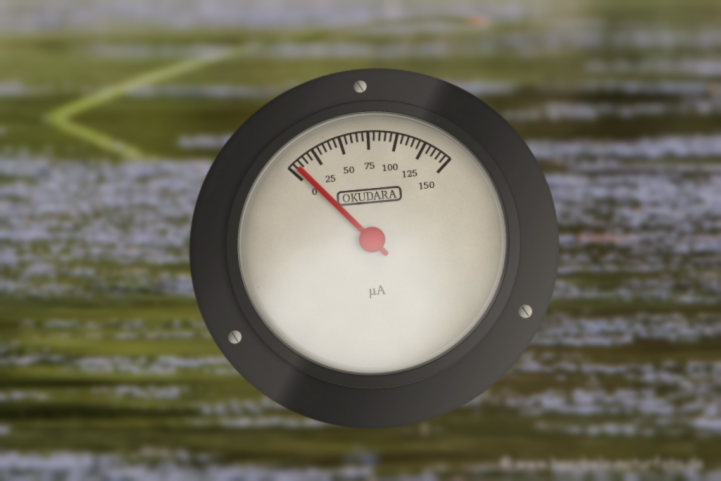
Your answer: {"value": 5, "unit": "µA"}
